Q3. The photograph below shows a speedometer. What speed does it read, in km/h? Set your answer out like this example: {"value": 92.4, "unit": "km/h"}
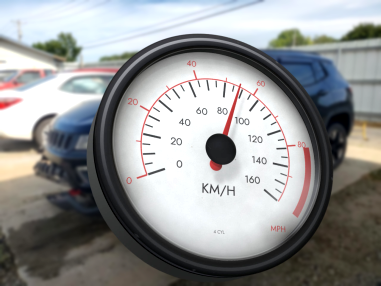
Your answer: {"value": 87.5, "unit": "km/h"}
